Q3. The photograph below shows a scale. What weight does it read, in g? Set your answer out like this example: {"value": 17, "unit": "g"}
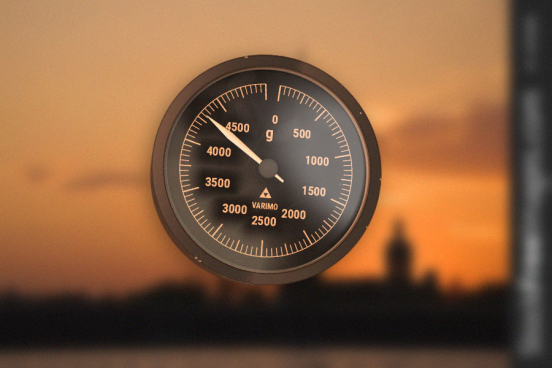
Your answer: {"value": 4300, "unit": "g"}
